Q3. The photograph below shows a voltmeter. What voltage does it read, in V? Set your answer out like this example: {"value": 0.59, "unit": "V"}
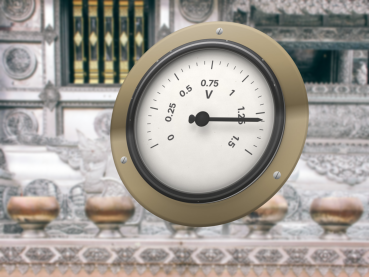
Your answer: {"value": 1.3, "unit": "V"}
